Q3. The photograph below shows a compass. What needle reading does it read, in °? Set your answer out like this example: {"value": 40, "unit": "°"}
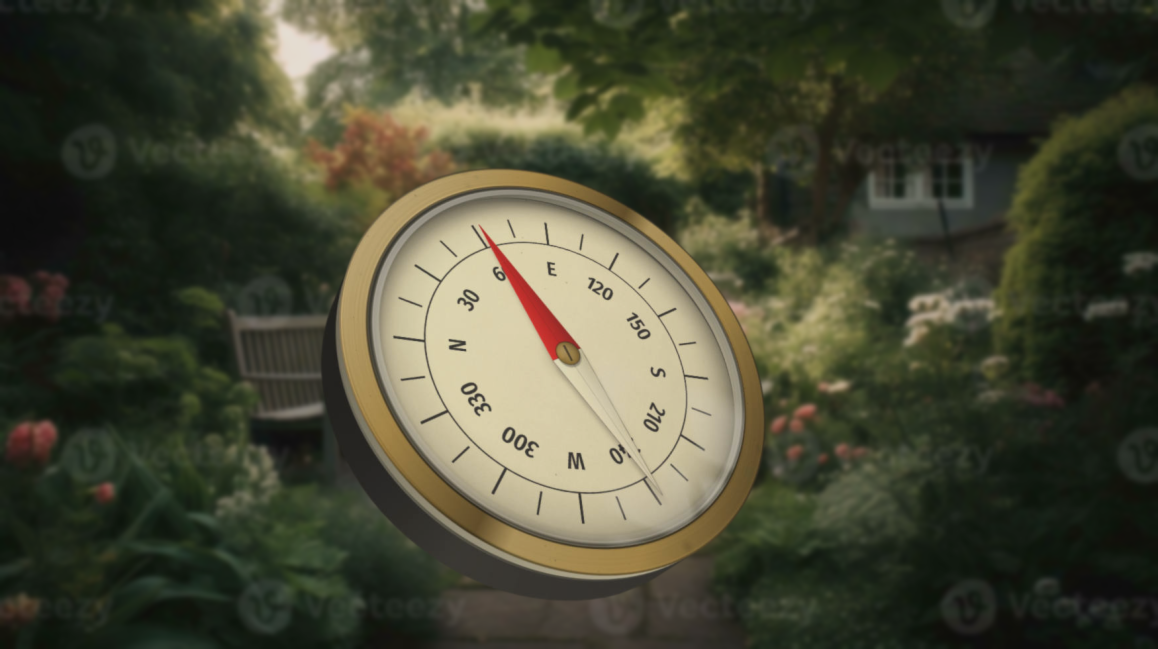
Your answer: {"value": 60, "unit": "°"}
